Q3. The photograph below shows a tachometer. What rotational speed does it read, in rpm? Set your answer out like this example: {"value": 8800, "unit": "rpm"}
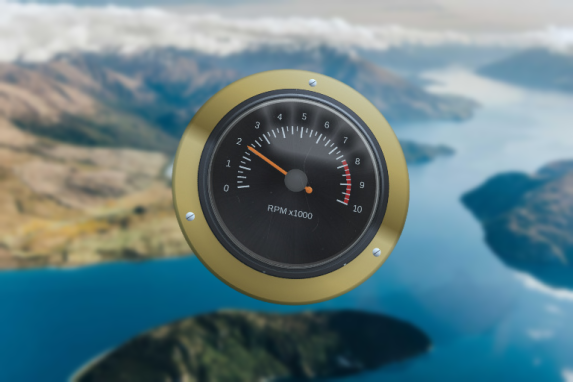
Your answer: {"value": 2000, "unit": "rpm"}
